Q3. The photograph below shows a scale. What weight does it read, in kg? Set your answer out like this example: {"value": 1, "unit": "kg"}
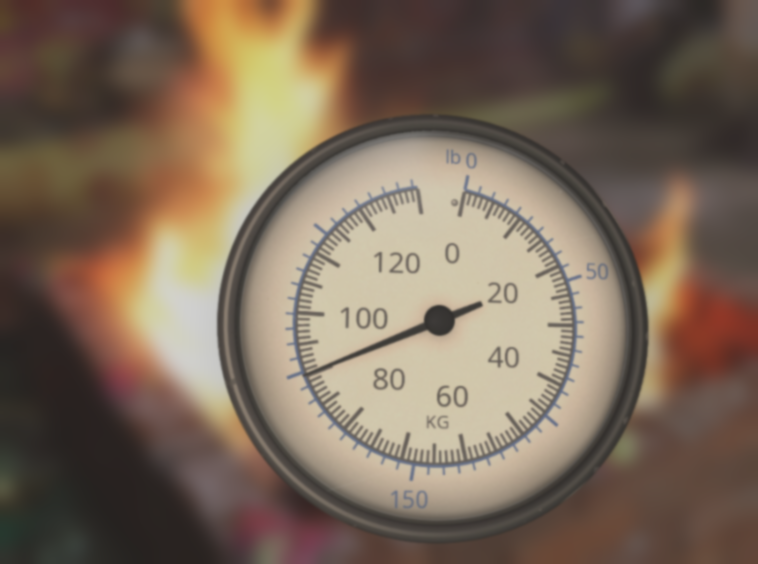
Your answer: {"value": 90, "unit": "kg"}
